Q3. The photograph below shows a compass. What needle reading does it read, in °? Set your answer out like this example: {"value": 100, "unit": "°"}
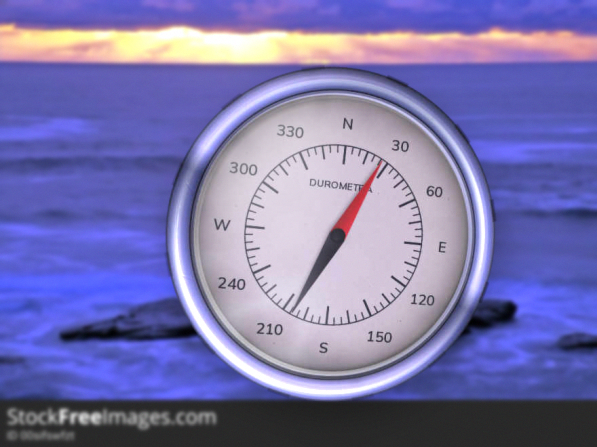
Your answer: {"value": 25, "unit": "°"}
